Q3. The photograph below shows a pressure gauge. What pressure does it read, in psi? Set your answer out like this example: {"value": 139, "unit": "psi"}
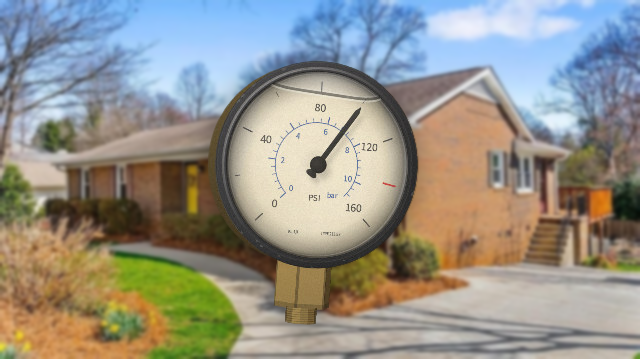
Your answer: {"value": 100, "unit": "psi"}
